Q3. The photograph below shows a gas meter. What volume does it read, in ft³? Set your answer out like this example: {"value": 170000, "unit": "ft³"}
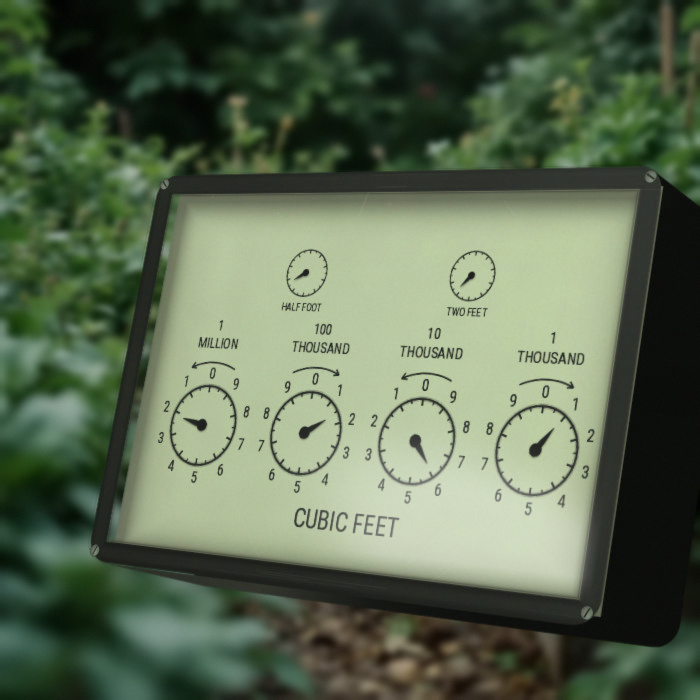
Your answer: {"value": 216100, "unit": "ft³"}
